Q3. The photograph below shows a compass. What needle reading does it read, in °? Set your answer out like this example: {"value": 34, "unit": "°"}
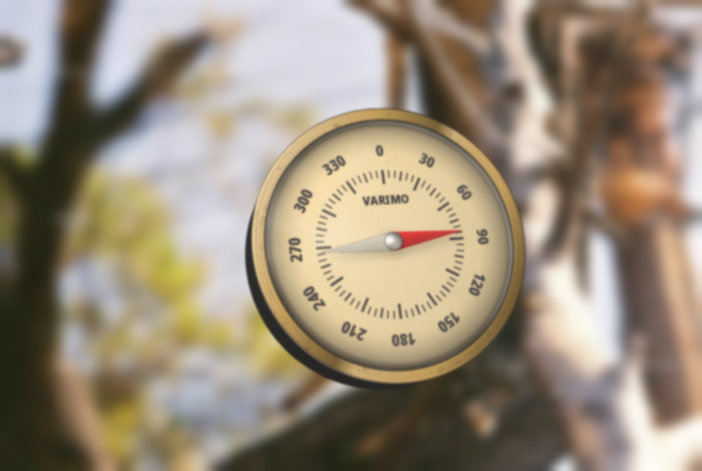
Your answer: {"value": 85, "unit": "°"}
